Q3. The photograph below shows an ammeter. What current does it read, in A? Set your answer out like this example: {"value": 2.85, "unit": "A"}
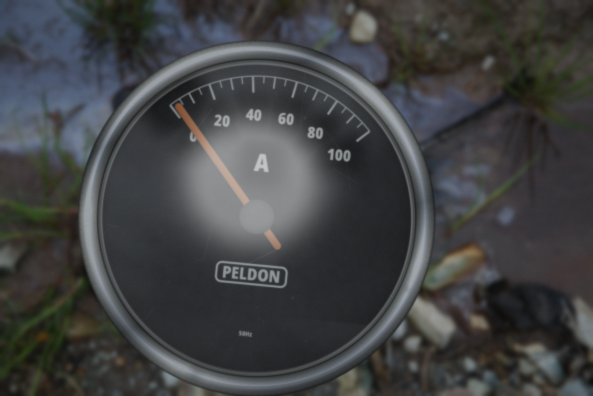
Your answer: {"value": 2.5, "unit": "A"}
